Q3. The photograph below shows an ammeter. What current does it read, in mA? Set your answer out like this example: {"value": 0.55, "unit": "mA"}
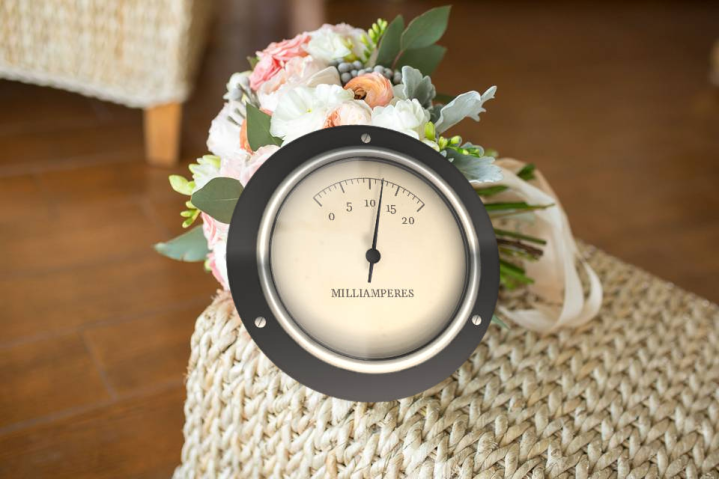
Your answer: {"value": 12, "unit": "mA"}
